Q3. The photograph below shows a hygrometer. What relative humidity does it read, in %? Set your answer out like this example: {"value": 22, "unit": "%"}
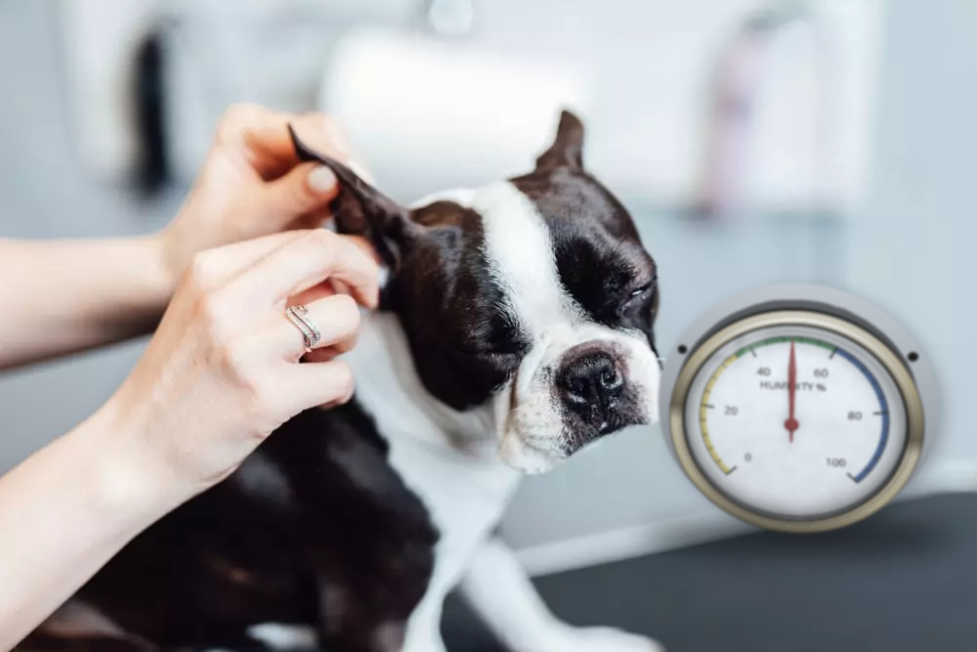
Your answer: {"value": 50, "unit": "%"}
